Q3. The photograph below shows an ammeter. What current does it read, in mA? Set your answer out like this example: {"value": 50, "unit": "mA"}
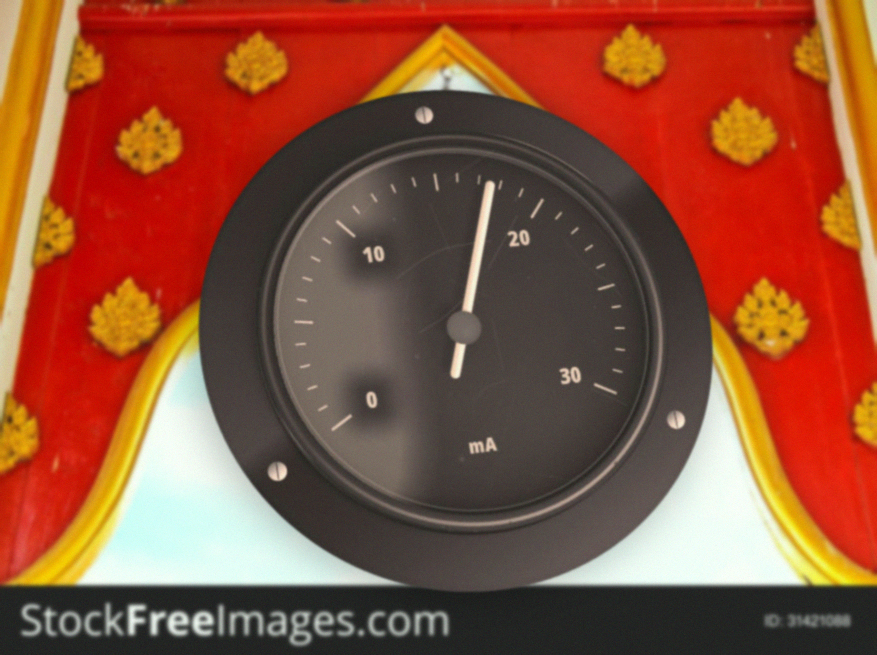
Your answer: {"value": 17.5, "unit": "mA"}
